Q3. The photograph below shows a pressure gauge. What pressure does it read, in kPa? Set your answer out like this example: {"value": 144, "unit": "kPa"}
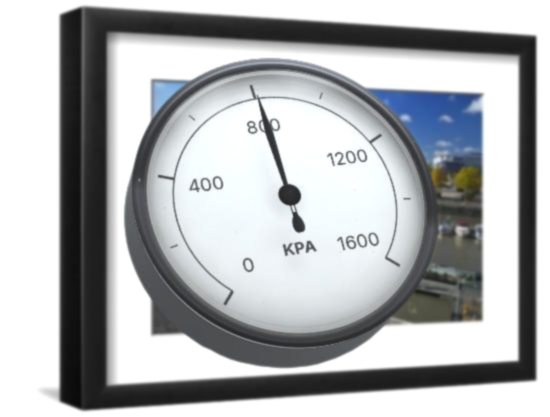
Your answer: {"value": 800, "unit": "kPa"}
